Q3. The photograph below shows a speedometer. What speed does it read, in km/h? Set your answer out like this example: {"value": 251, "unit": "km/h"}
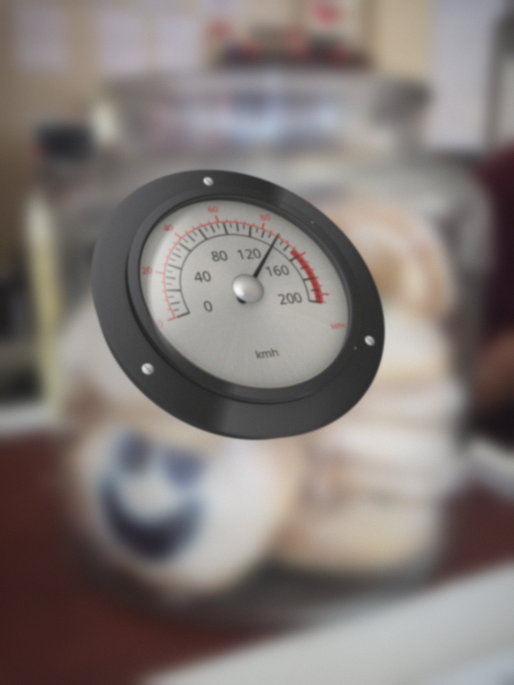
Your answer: {"value": 140, "unit": "km/h"}
